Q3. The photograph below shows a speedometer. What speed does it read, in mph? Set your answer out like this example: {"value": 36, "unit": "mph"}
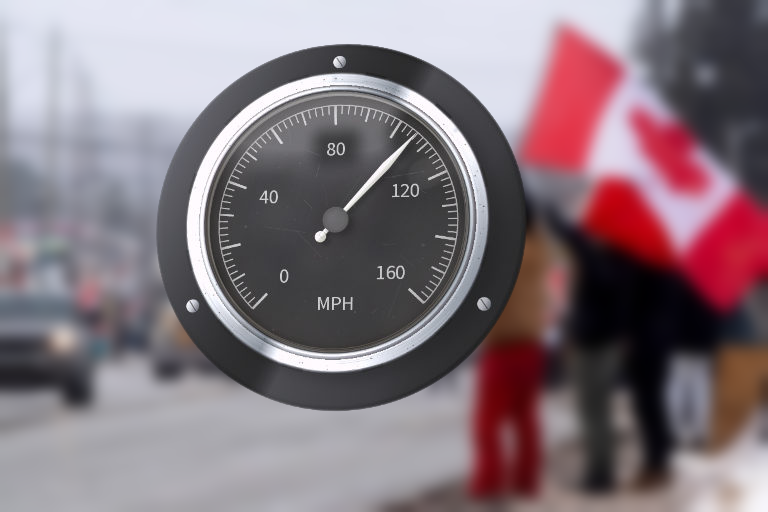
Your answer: {"value": 106, "unit": "mph"}
